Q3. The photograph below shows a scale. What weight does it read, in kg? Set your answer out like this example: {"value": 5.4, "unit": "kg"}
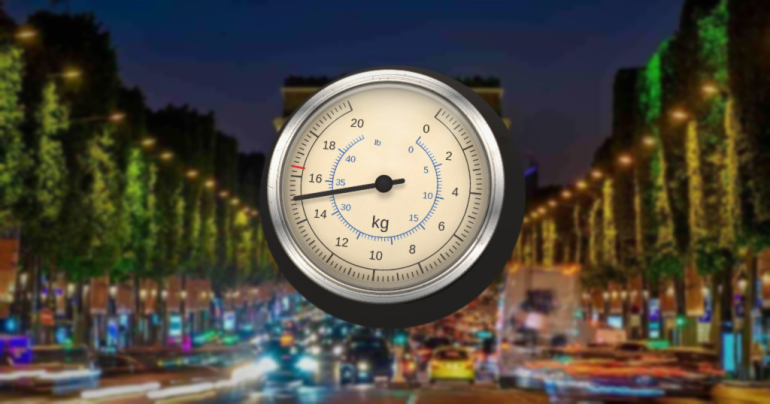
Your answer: {"value": 15, "unit": "kg"}
